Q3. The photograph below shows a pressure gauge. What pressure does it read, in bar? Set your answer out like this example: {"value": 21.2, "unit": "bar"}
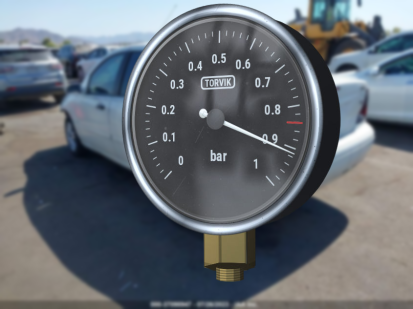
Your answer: {"value": 0.91, "unit": "bar"}
